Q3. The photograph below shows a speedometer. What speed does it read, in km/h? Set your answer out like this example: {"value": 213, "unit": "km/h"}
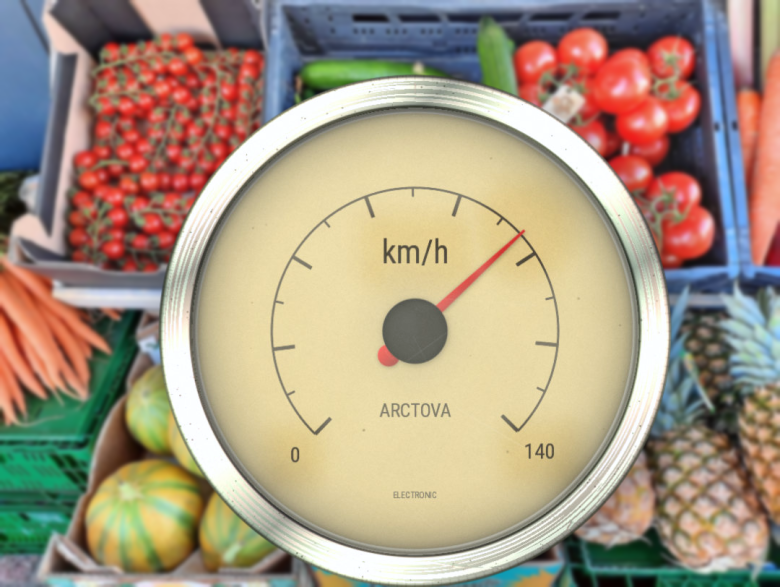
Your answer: {"value": 95, "unit": "km/h"}
